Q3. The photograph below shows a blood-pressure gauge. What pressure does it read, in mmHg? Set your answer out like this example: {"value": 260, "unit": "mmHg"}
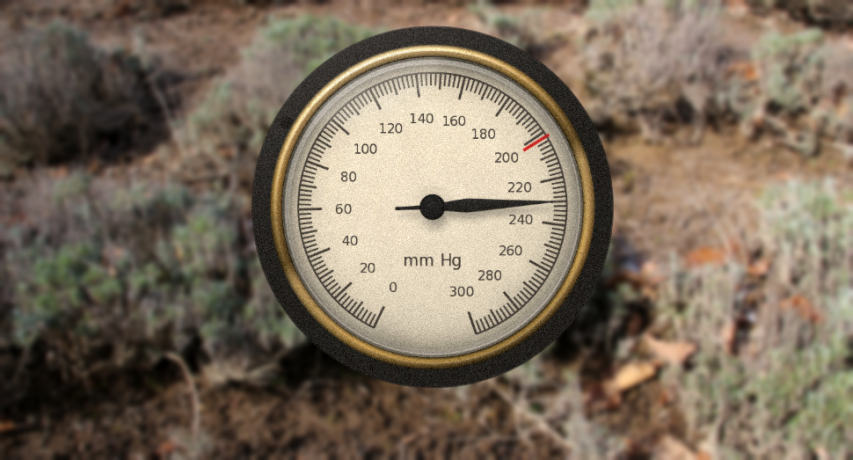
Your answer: {"value": 230, "unit": "mmHg"}
